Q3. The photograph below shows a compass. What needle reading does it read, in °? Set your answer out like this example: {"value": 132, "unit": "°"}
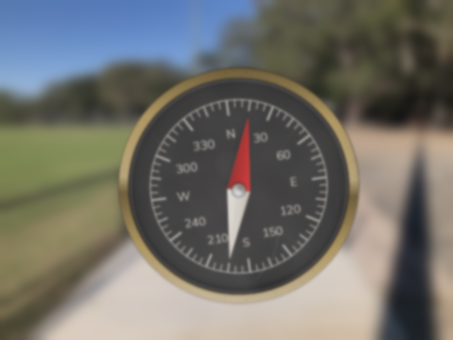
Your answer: {"value": 15, "unit": "°"}
